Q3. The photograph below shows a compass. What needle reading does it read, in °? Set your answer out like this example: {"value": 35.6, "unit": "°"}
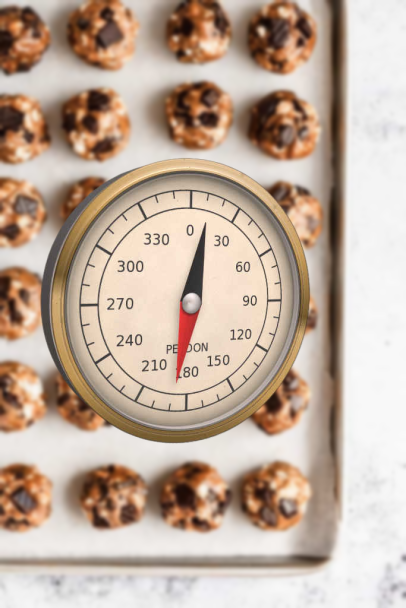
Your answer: {"value": 190, "unit": "°"}
